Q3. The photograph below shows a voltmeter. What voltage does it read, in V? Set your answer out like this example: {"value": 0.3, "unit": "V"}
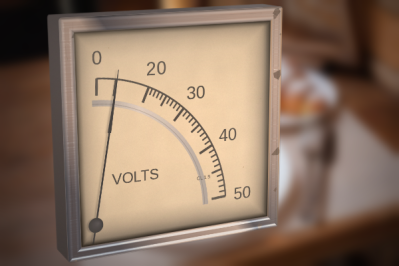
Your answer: {"value": 10, "unit": "V"}
